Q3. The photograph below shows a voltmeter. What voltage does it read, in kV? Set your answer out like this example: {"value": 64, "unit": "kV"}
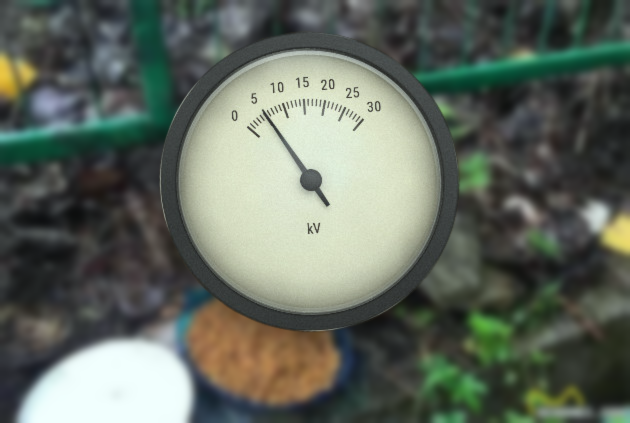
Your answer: {"value": 5, "unit": "kV"}
